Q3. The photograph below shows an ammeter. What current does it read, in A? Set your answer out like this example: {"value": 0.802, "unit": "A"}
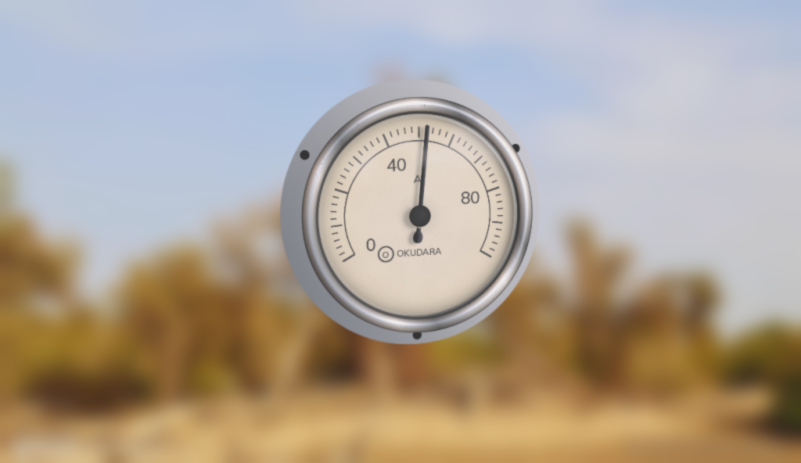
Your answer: {"value": 52, "unit": "A"}
